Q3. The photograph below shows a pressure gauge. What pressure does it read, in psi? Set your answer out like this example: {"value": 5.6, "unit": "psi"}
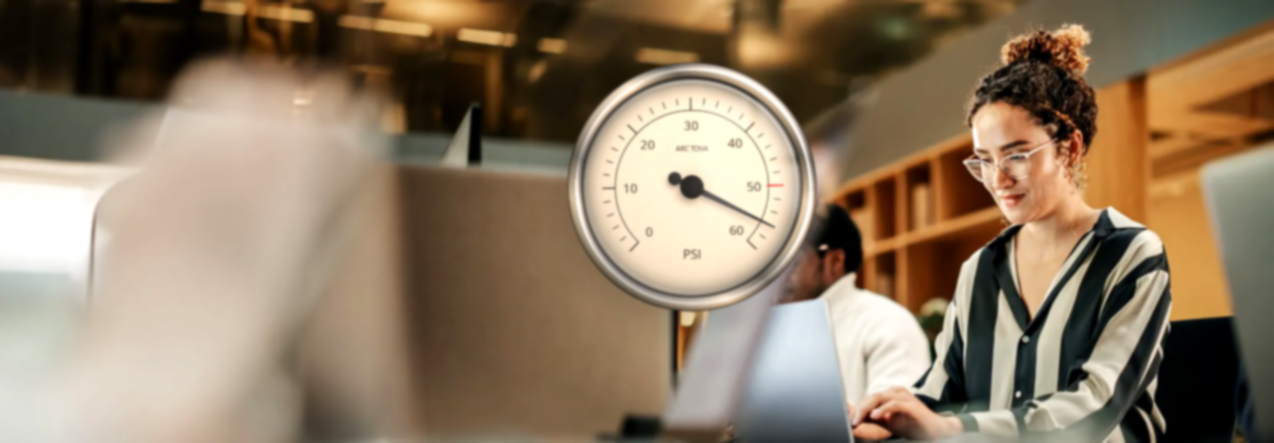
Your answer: {"value": 56, "unit": "psi"}
